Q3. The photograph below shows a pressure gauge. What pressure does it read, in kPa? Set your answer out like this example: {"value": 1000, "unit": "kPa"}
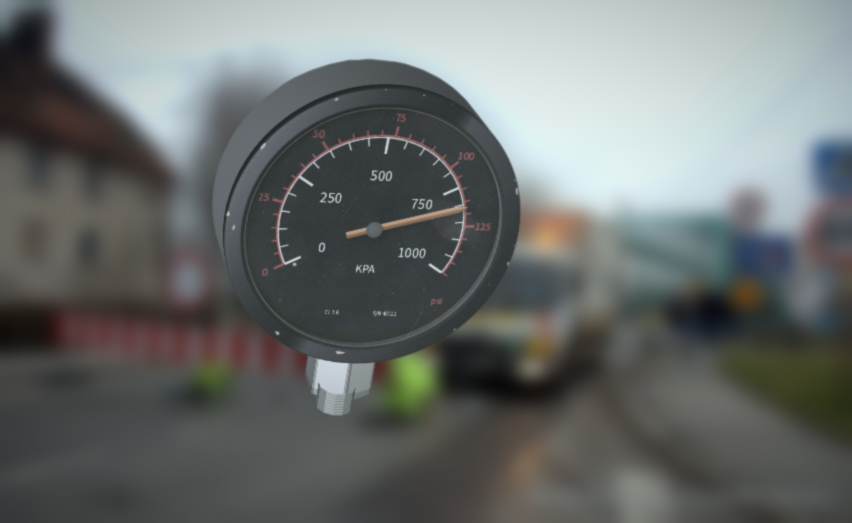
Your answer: {"value": 800, "unit": "kPa"}
